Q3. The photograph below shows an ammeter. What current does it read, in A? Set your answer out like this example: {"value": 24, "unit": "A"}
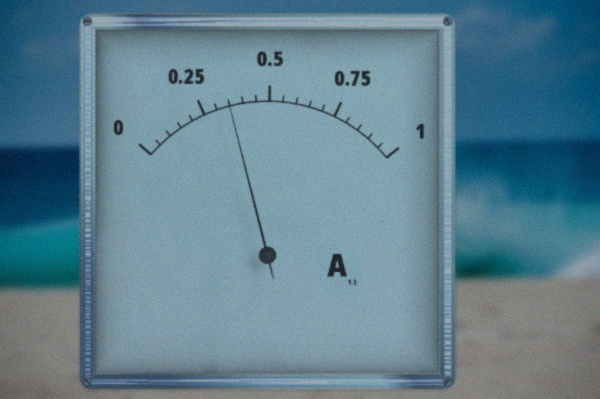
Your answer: {"value": 0.35, "unit": "A"}
